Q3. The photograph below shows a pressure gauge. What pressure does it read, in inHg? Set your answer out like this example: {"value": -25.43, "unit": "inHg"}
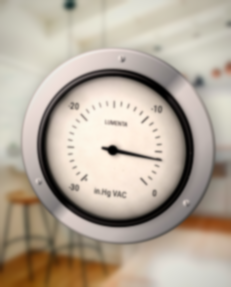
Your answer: {"value": -4, "unit": "inHg"}
